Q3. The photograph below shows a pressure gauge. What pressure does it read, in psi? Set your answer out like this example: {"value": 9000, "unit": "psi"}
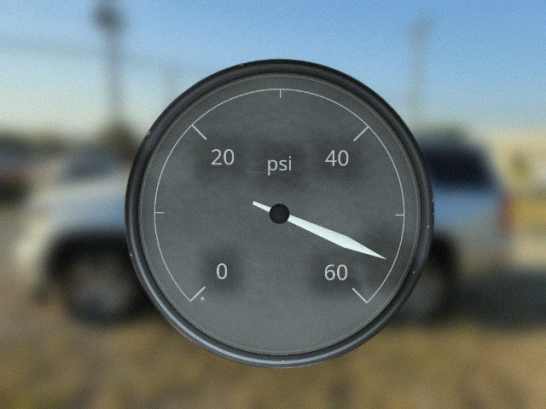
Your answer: {"value": 55, "unit": "psi"}
